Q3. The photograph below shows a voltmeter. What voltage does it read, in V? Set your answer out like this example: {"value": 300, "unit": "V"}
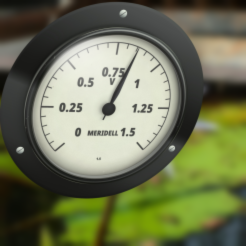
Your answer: {"value": 0.85, "unit": "V"}
